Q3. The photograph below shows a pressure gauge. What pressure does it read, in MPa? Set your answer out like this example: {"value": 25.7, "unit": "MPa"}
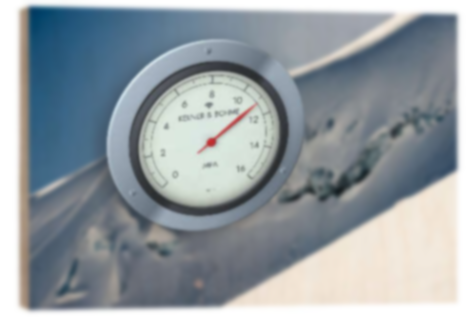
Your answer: {"value": 11, "unit": "MPa"}
